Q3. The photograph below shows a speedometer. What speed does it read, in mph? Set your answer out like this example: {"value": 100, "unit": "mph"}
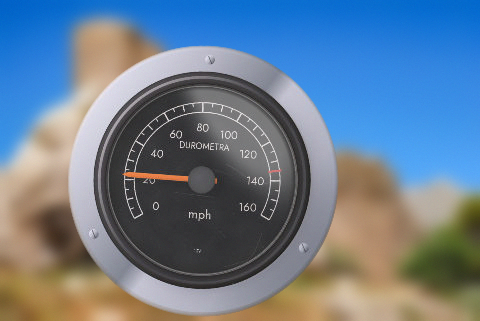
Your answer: {"value": 22.5, "unit": "mph"}
